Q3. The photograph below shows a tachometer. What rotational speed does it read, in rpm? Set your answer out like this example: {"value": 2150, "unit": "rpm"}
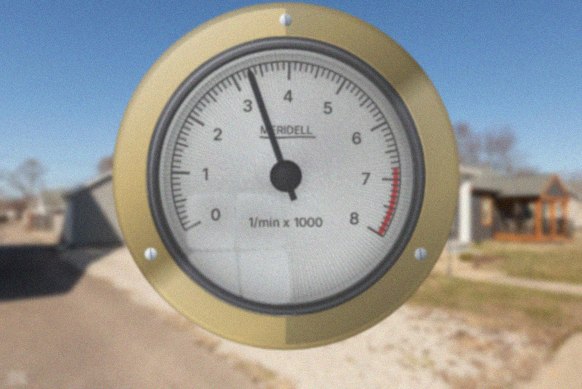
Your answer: {"value": 3300, "unit": "rpm"}
